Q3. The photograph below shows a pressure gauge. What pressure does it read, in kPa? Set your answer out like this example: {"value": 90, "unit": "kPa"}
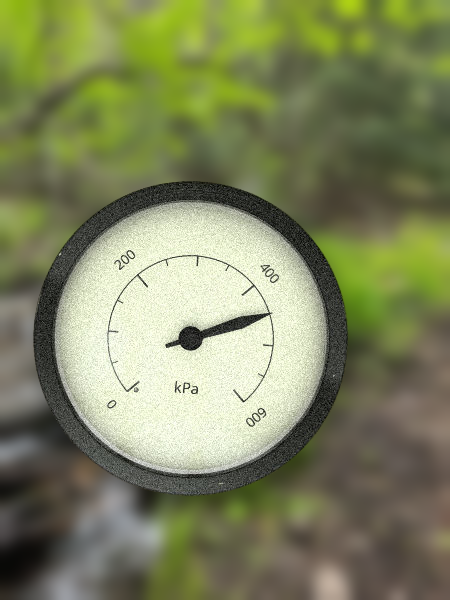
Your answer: {"value": 450, "unit": "kPa"}
